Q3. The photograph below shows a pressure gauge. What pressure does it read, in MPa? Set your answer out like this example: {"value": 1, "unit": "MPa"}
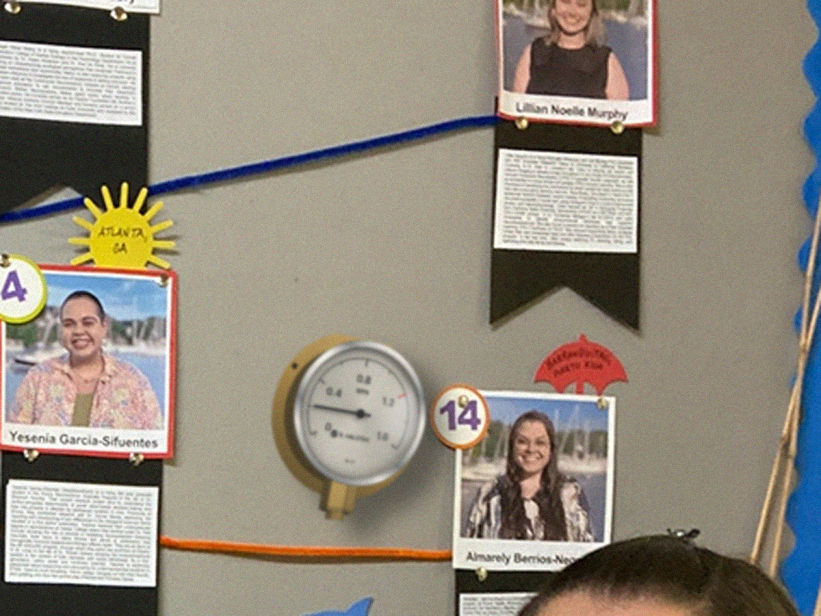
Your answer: {"value": 0.2, "unit": "MPa"}
